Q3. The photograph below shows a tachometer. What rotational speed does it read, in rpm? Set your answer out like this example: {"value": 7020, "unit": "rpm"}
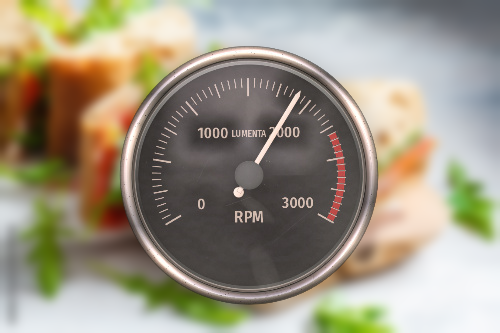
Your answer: {"value": 1900, "unit": "rpm"}
